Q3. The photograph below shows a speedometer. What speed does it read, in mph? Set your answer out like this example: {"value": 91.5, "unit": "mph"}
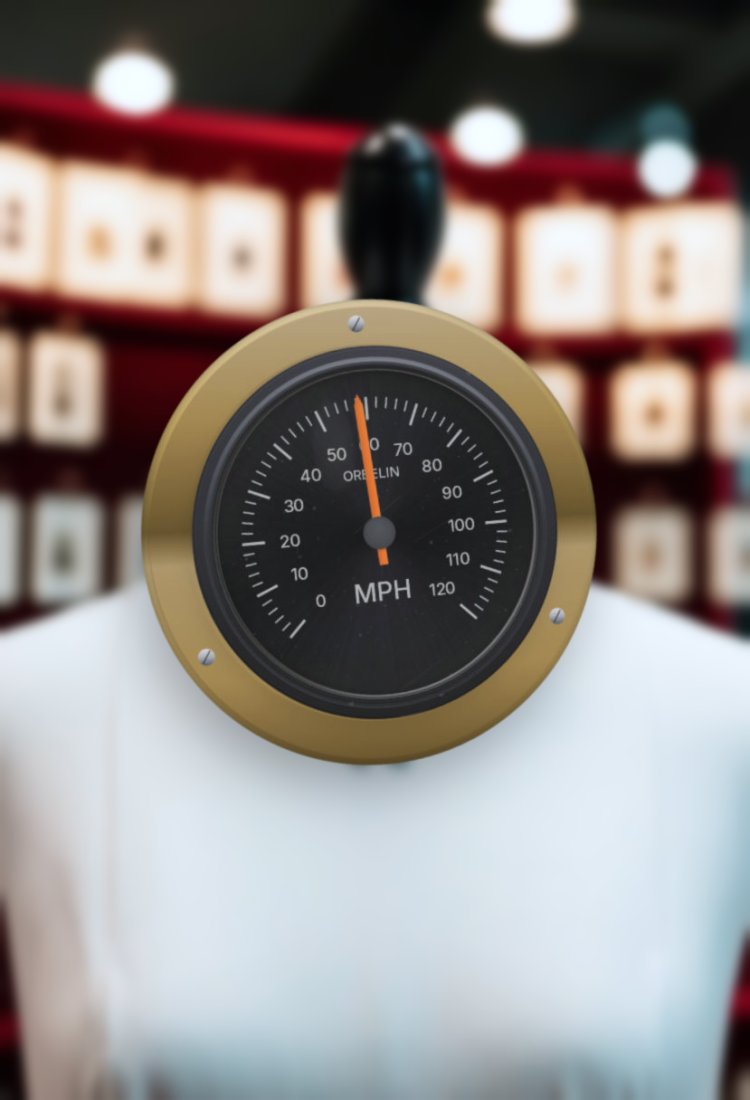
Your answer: {"value": 58, "unit": "mph"}
